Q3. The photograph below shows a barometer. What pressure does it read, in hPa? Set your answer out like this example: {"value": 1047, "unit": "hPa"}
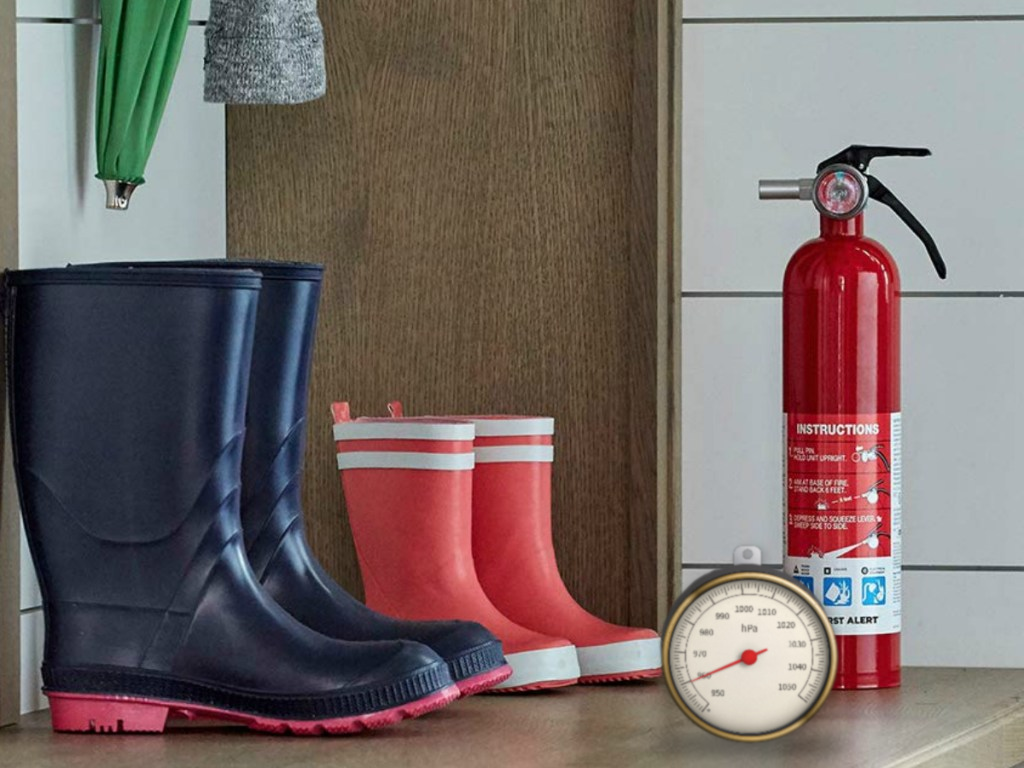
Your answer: {"value": 960, "unit": "hPa"}
